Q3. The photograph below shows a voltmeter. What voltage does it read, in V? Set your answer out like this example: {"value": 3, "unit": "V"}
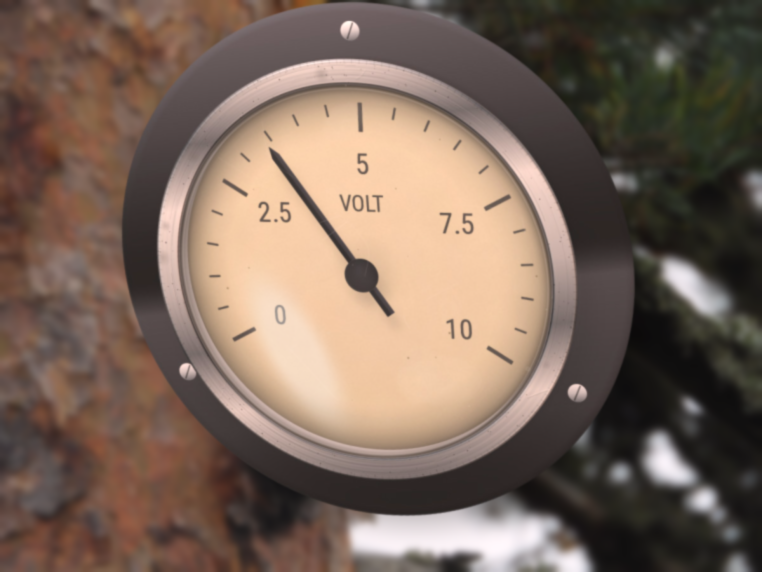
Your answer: {"value": 3.5, "unit": "V"}
